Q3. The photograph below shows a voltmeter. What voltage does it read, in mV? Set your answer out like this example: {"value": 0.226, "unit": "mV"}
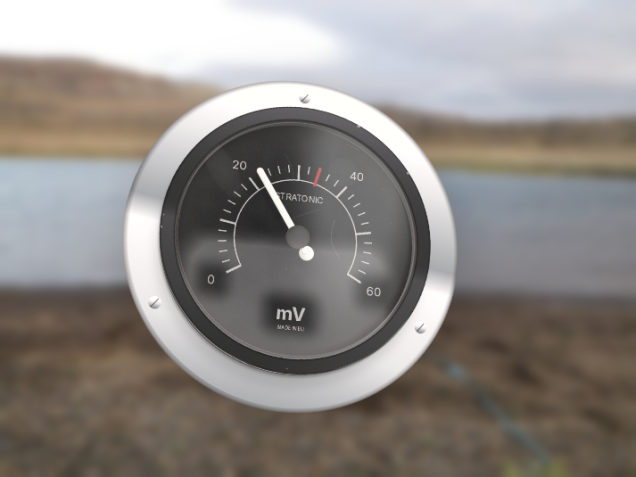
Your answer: {"value": 22, "unit": "mV"}
